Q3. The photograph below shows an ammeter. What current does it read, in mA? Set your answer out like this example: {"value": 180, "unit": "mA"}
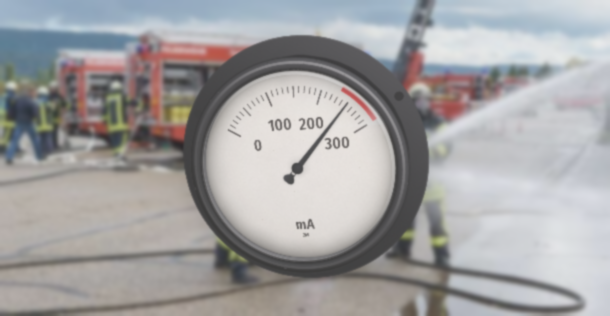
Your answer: {"value": 250, "unit": "mA"}
